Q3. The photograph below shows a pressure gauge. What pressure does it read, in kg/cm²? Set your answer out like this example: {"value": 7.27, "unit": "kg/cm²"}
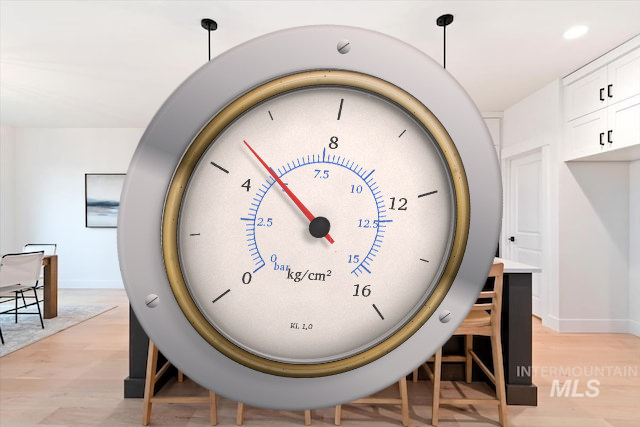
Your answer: {"value": 5, "unit": "kg/cm²"}
